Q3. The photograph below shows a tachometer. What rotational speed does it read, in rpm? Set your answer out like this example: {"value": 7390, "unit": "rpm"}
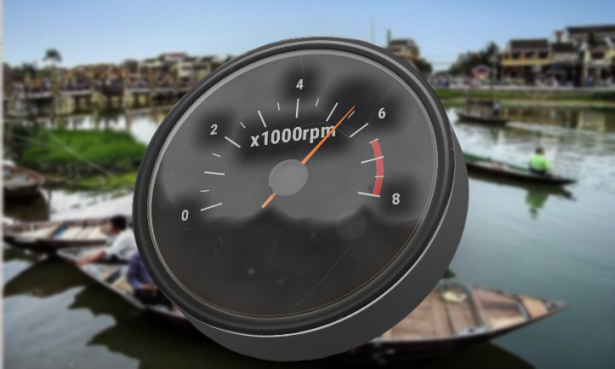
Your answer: {"value": 5500, "unit": "rpm"}
